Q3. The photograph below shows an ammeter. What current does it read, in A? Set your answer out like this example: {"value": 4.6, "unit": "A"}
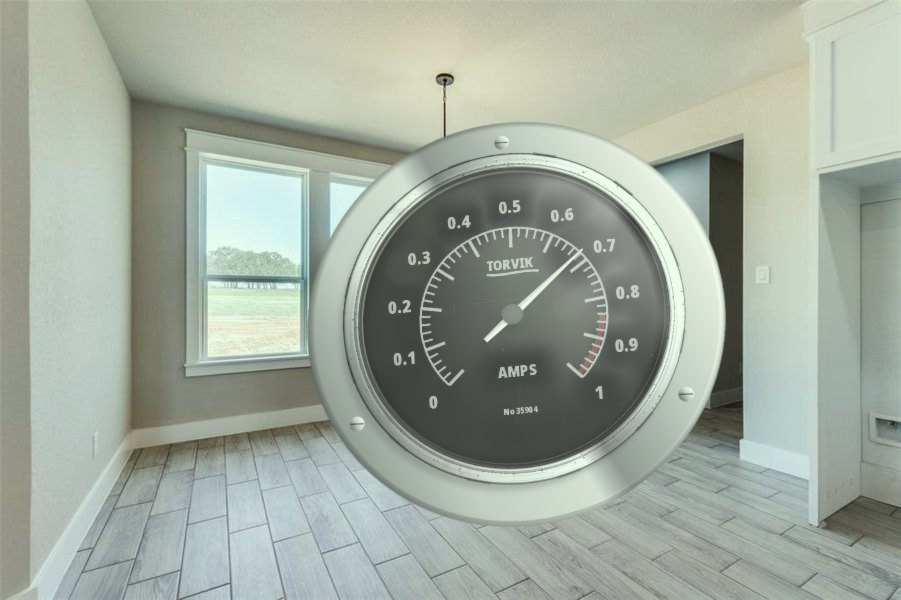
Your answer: {"value": 0.68, "unit": "A"}
